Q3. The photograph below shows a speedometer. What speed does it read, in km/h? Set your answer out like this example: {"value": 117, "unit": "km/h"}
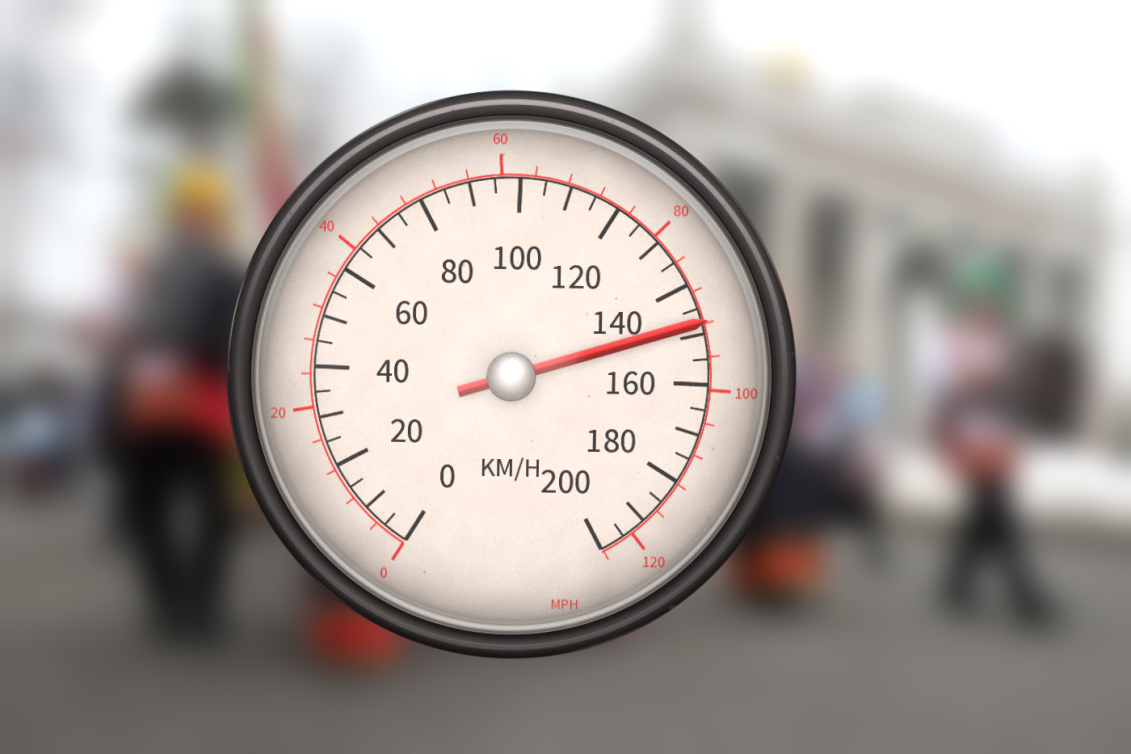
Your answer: {"value": 147.5, "unit": "km/h"}
